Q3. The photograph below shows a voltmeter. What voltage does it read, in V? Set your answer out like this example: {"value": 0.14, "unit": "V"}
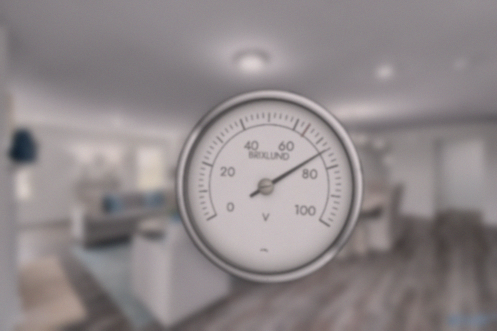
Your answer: {"value": 74, "unit": "V"}
